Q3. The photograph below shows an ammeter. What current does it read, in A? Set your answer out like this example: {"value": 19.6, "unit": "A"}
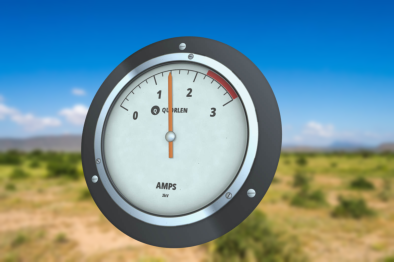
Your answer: {"value": 1.4, "unit": "A"}
